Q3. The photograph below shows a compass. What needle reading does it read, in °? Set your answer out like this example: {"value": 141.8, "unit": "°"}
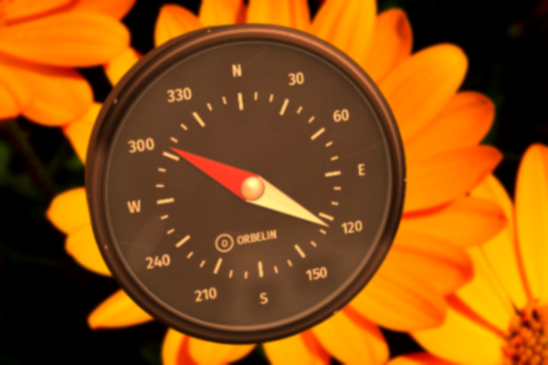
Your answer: {"value": 305, "unit": "°"}
